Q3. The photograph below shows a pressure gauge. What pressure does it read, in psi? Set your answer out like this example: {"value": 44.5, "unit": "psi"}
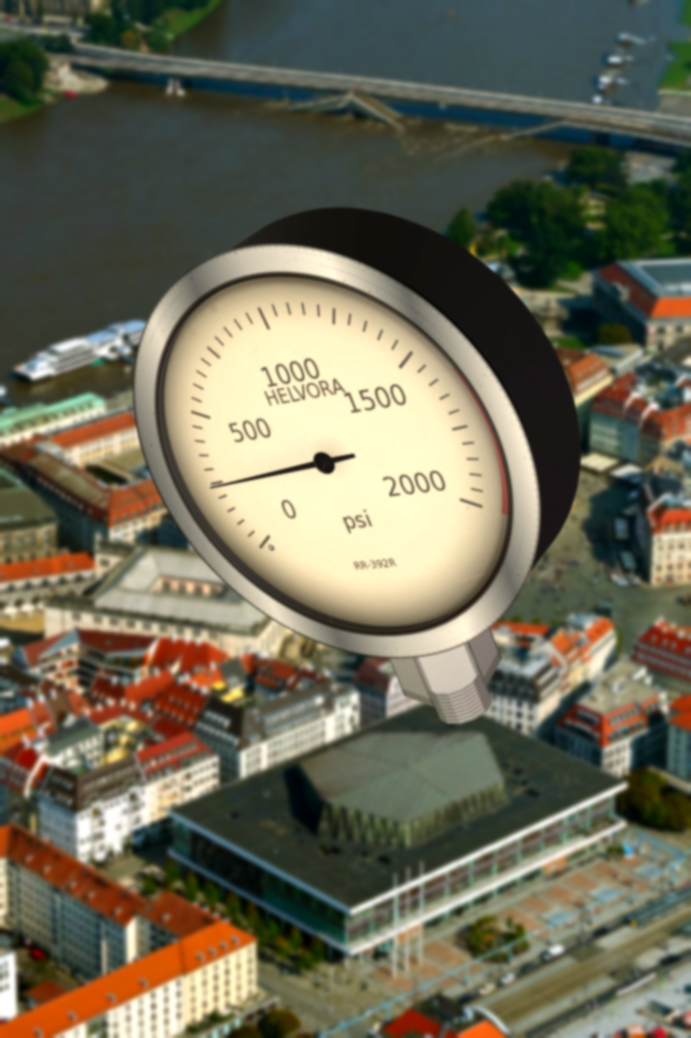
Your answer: {"value": 250, "unit": "psi"}
